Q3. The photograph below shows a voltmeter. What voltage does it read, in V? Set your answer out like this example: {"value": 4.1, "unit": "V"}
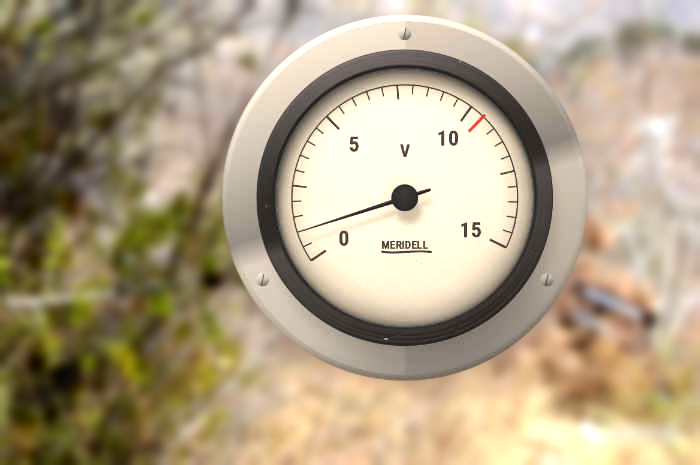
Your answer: {"value": 1, "unit": "V"}
